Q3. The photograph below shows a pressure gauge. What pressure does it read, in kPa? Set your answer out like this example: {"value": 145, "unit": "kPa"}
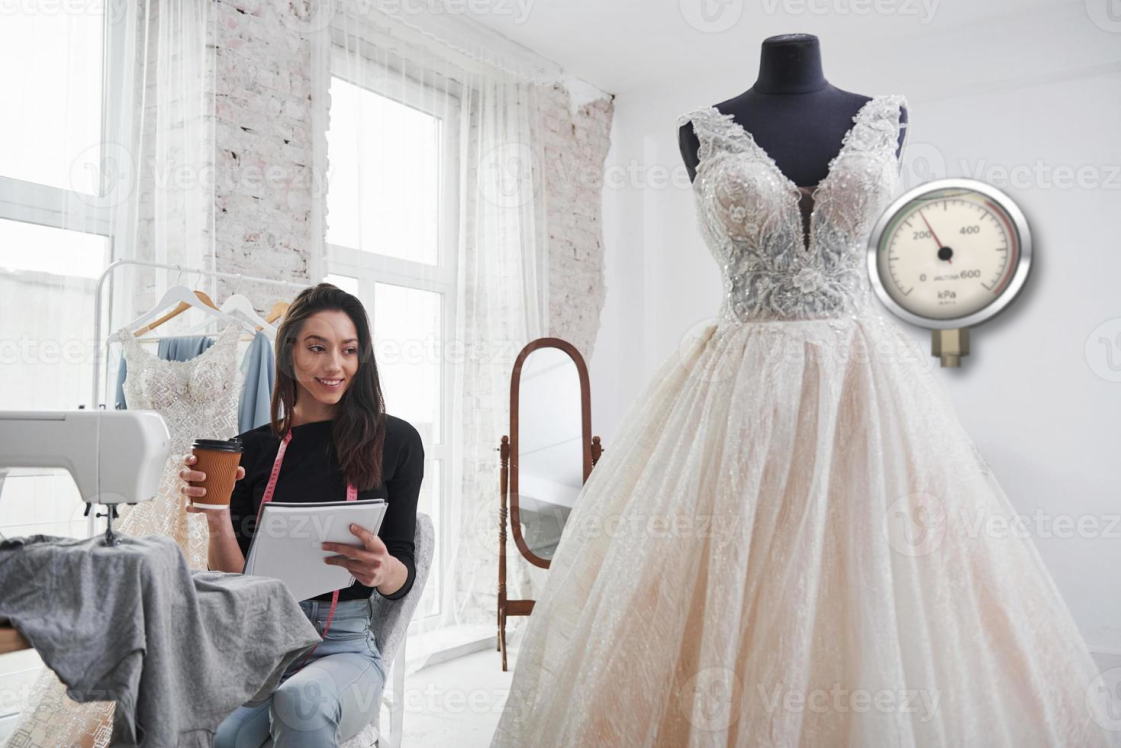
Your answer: {"value": 240, "unit": "kPa"}
